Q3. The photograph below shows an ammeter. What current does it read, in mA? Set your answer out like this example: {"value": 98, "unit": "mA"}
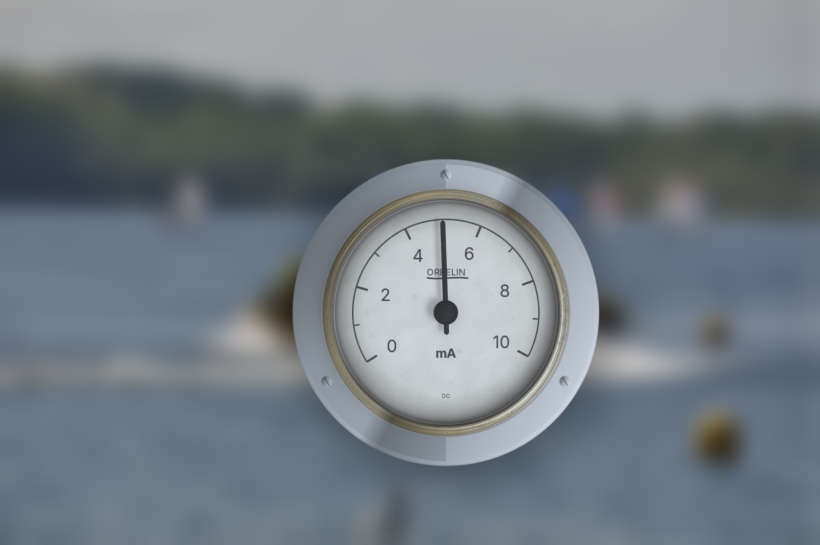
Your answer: {"value": 5, "unit": "mA"}
